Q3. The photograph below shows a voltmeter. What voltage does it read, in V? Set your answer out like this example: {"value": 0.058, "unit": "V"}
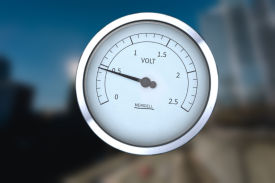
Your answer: {"value": 0.45, "unit": "V"}
